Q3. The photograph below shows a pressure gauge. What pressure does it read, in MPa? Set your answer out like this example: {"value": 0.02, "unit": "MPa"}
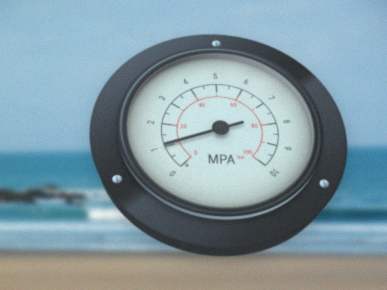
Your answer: {"value": 1, "unit": "MPa"}
